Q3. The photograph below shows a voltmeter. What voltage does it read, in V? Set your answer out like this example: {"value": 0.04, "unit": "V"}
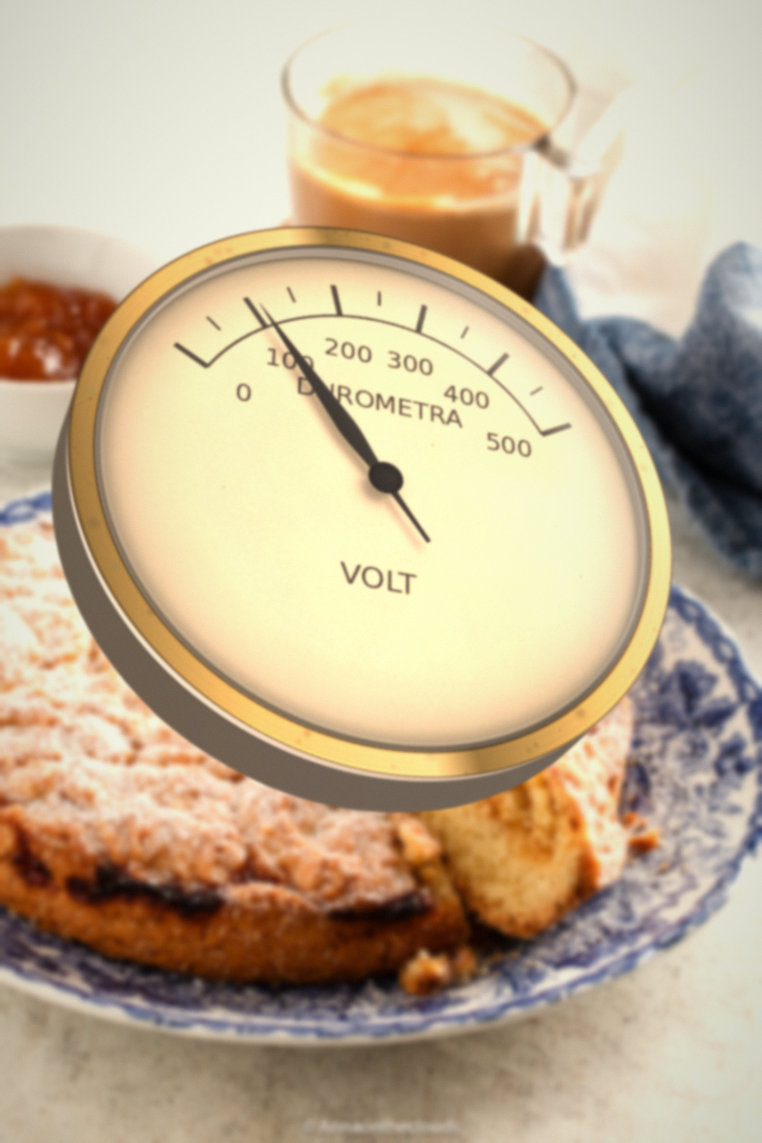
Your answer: {"value": 100, "unit": "V"}
